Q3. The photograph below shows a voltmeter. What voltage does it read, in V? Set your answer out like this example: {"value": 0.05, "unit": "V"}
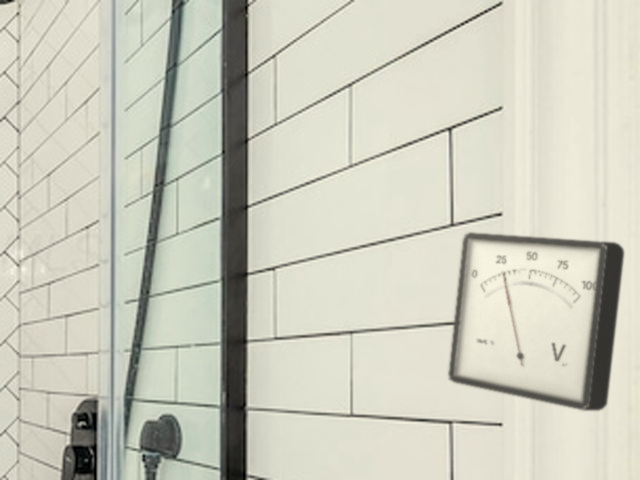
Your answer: {"value": 25, "unit": "V"}
